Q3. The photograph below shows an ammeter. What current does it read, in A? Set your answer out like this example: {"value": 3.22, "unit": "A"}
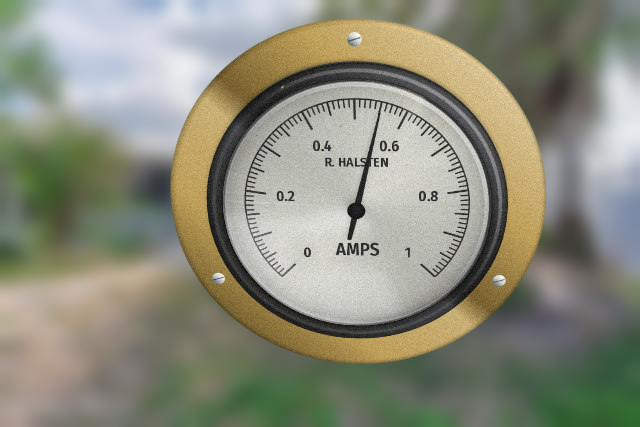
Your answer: {"value": 0.55, "unit": "A"}
